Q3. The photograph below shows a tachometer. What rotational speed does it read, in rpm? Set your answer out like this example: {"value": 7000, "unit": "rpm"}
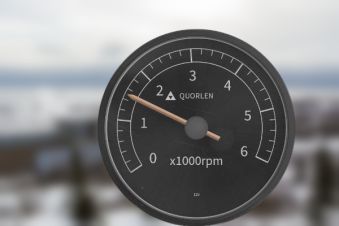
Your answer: {"value": 1500, "unit": "rpm"}
